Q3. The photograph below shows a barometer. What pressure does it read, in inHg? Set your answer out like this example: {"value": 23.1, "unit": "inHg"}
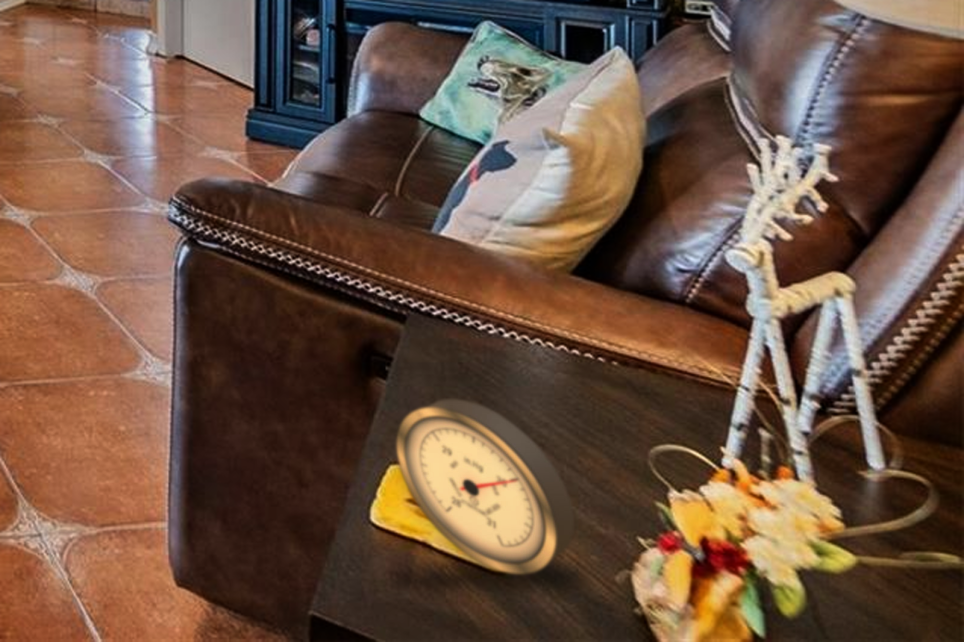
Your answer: {"value": 30, "unit": "inHg"}
